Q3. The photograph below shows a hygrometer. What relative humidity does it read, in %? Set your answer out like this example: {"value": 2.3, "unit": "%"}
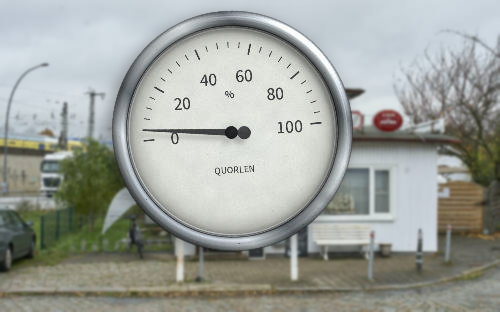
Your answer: {"value": 4, "unit": "%"}
